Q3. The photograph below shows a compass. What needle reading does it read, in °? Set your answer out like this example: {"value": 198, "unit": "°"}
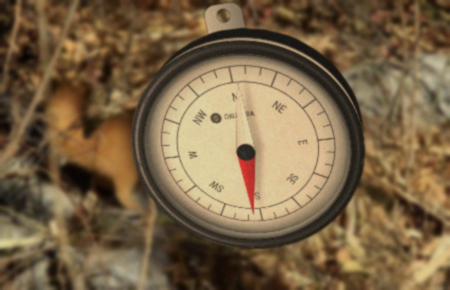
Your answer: {"value": 185, "unit": "°"}
